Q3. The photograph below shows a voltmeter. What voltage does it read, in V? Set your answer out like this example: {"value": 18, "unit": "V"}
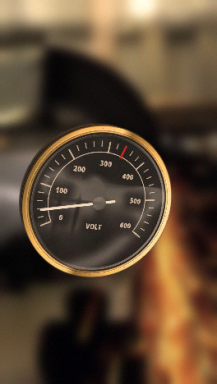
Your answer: {"value": 40, "unit": "V"}
